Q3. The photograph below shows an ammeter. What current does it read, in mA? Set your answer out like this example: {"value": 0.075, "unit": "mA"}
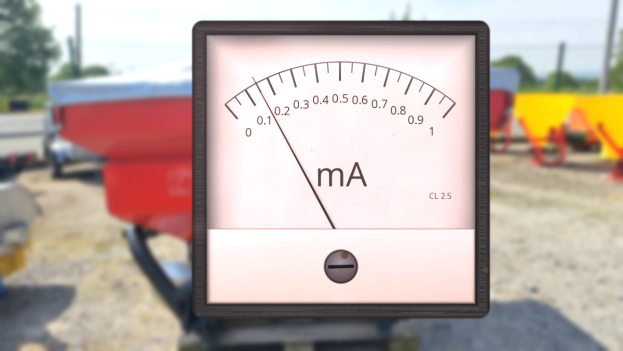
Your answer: {"value": 0.15, "unit": "mA"}
